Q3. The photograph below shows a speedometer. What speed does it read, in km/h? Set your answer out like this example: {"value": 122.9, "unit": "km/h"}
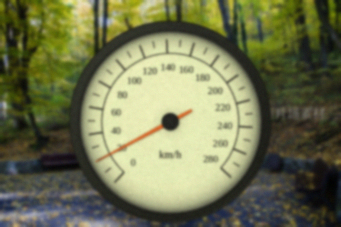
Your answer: {"value": 20, "unit": "km/h"}
